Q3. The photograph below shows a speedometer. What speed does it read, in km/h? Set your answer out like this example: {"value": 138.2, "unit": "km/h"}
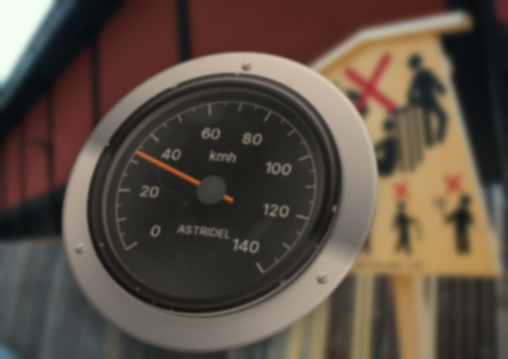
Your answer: {"value": 32.5, "unit": "km/h"}
